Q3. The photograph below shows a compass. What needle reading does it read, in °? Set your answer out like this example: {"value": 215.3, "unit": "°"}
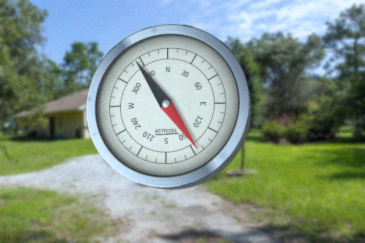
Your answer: {"value": 145, "unit": "°"}
